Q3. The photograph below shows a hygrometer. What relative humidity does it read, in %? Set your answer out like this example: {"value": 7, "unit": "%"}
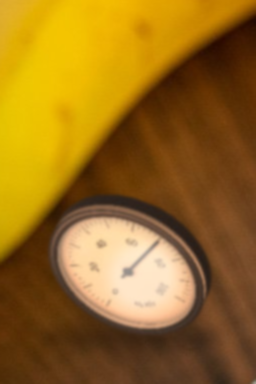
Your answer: {"value": 70, "unit": "%"}
